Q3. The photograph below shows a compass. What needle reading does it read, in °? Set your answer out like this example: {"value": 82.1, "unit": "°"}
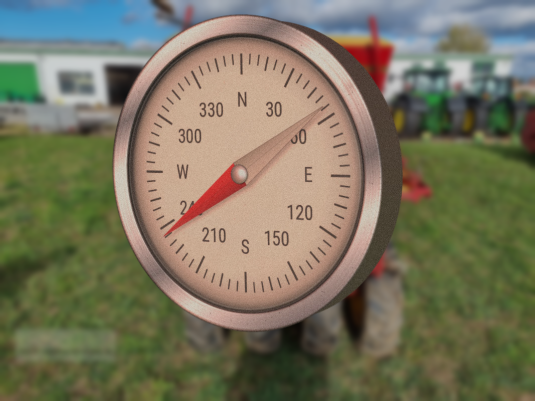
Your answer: {"value": 235, "unit": "°"}
